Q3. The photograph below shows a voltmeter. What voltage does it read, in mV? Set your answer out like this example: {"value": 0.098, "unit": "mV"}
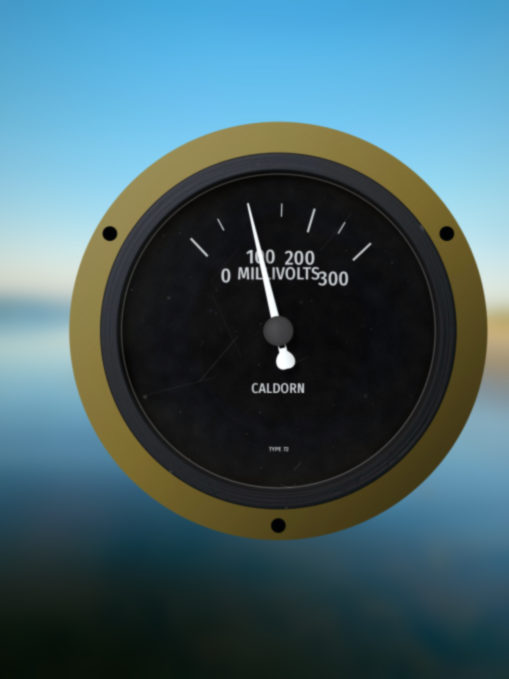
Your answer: {"value": 100, "unit": "mV"}
